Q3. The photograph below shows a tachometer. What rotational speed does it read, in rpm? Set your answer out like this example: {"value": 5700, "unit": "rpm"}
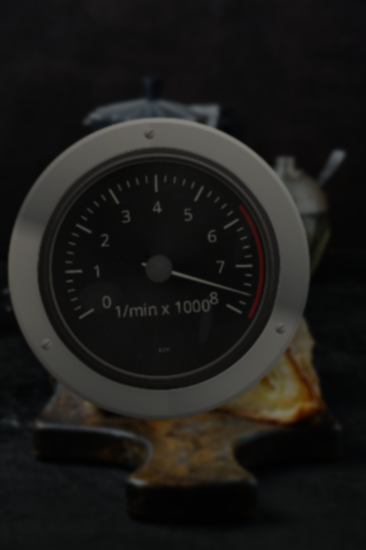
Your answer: {"value": 7600, "unit": "rpm"}
